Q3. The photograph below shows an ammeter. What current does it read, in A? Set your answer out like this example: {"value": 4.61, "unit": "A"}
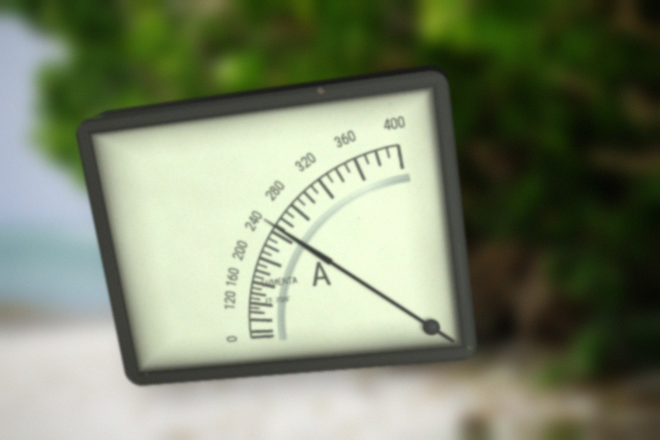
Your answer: {"value": 250, "unit": "A"}
